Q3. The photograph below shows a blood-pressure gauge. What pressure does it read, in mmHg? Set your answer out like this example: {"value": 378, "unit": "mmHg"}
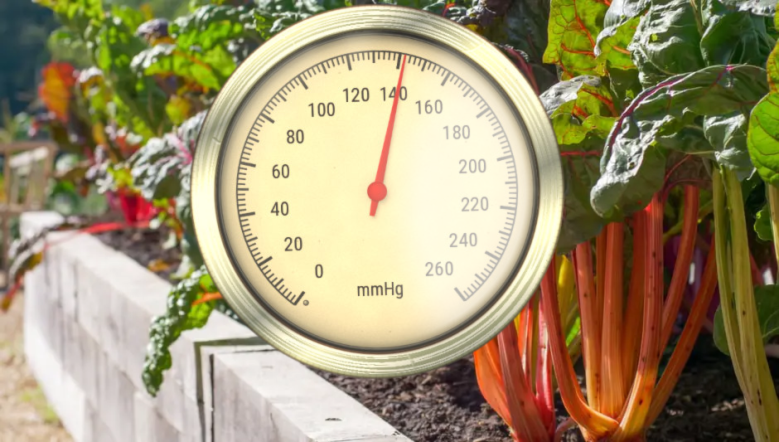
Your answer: {"value": 142, "unit": "mmHg"}
